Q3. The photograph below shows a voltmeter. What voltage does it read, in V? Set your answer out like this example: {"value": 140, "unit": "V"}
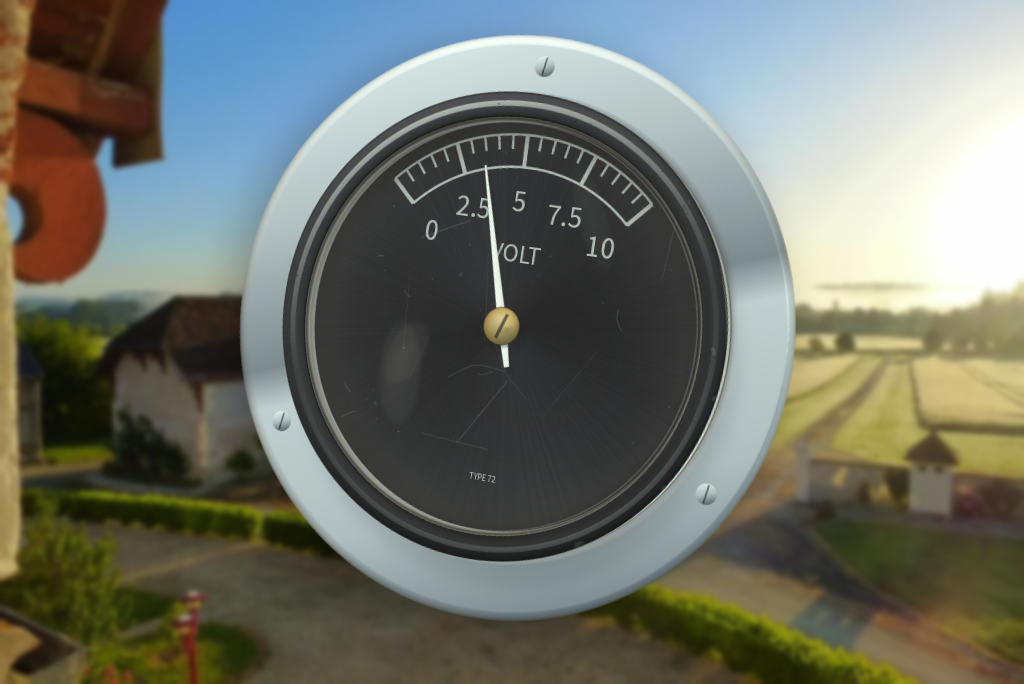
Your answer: {"value": 3.5, "unit": "V"}
